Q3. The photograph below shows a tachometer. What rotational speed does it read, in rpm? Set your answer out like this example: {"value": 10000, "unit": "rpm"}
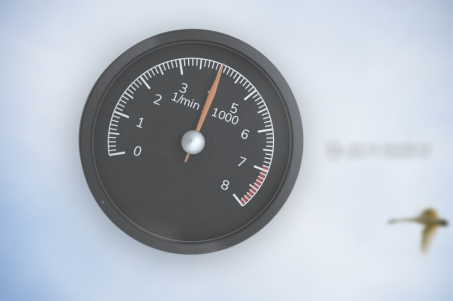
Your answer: {"value": 4000, "unit": "rpm"}
